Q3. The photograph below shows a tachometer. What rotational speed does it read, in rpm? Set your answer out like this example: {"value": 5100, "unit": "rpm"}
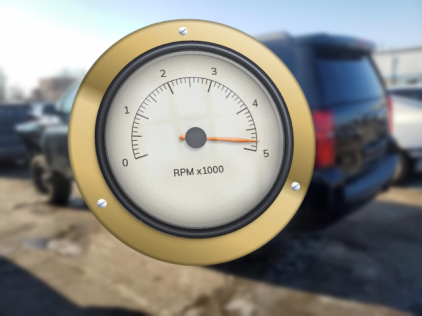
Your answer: {"value": 4800, "unit": "rpm"}
